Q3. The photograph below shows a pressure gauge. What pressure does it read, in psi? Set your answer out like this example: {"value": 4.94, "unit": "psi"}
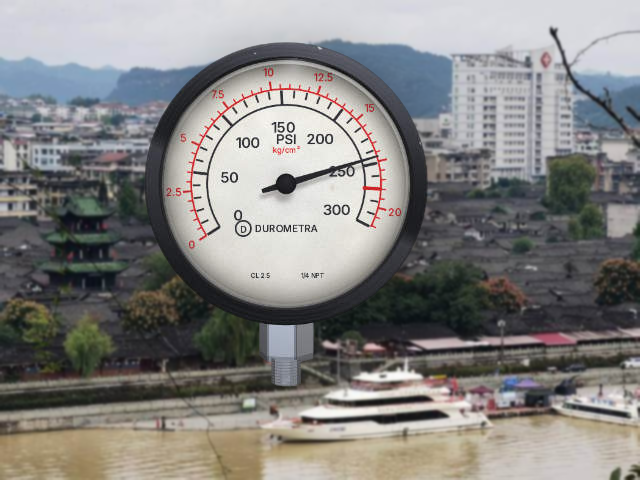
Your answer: {"value": 245, "unit": "psi"}
